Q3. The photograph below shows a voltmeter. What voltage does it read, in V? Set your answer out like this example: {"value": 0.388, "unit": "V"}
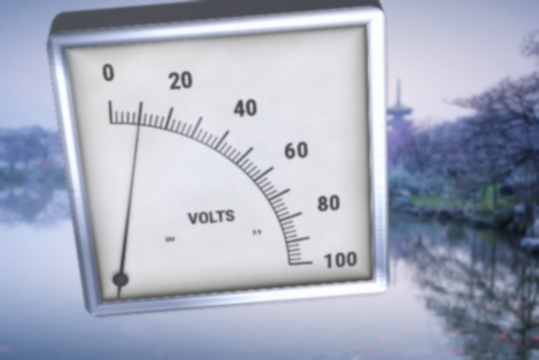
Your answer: {"value": 10, "unit": "V"}
